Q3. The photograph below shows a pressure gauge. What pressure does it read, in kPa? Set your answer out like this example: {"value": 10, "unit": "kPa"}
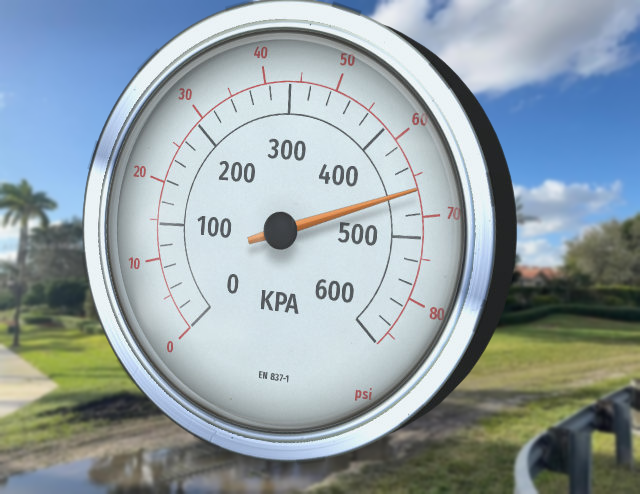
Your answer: {"value": 460, "unit": "kPa"}
